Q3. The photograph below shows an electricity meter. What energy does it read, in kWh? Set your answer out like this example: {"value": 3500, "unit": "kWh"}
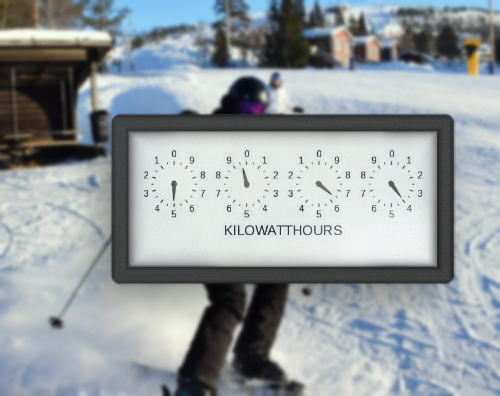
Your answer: {"value": 4964, "unit": "kWh"}
